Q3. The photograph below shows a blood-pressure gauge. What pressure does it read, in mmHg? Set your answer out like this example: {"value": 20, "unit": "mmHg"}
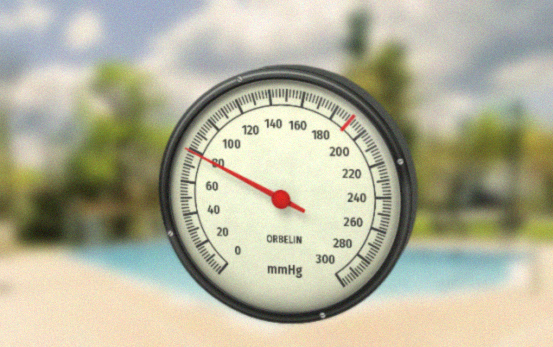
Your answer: {"value": 80, "unit": "mmHg"}
